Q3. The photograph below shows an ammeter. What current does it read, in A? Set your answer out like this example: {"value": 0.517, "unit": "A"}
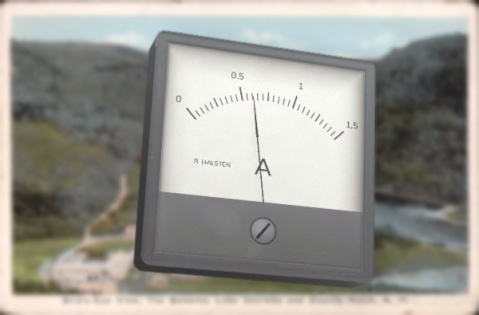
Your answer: {"value": 0.6, "unit": "A"}
